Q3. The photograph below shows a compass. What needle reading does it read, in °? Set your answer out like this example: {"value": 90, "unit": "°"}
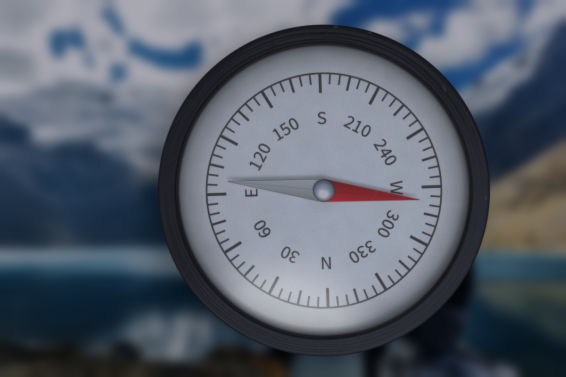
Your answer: {"value": 277.5, "unit": "°"}
